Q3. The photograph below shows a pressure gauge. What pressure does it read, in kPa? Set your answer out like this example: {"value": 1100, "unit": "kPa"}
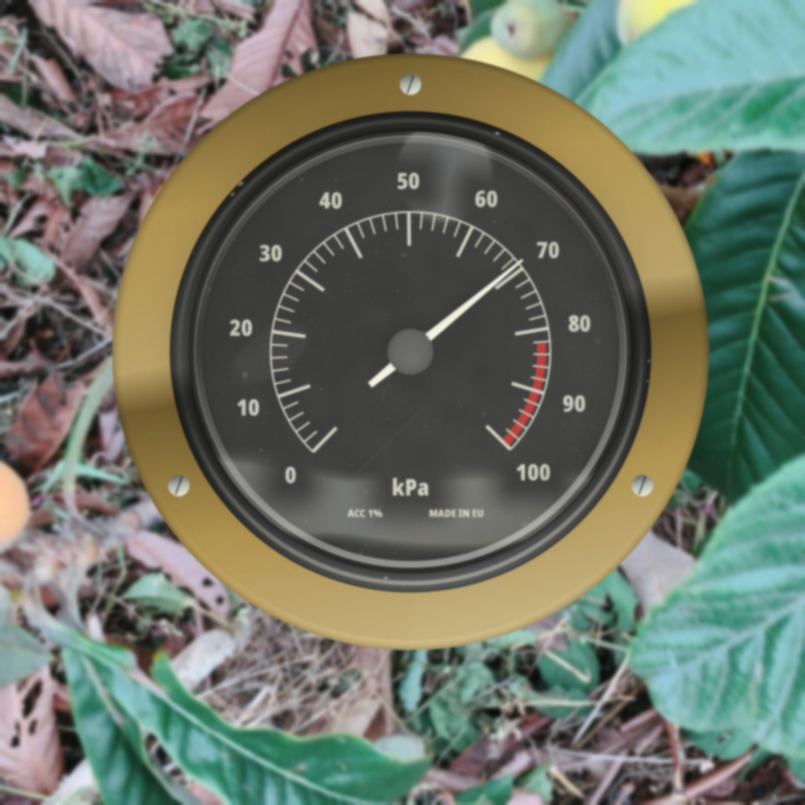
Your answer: {"value": 69, "unit": "kPa"}
